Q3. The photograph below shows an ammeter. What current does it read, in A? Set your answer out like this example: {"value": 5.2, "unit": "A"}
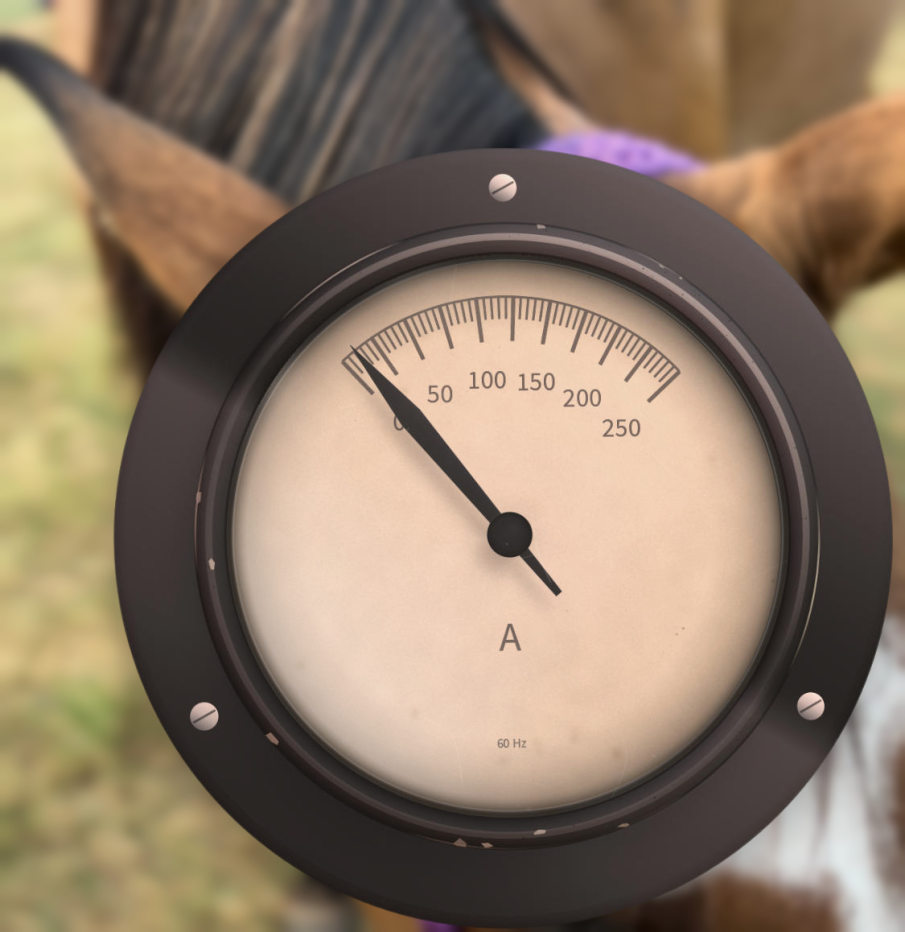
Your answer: {"value": 10, "unit": "A"}
